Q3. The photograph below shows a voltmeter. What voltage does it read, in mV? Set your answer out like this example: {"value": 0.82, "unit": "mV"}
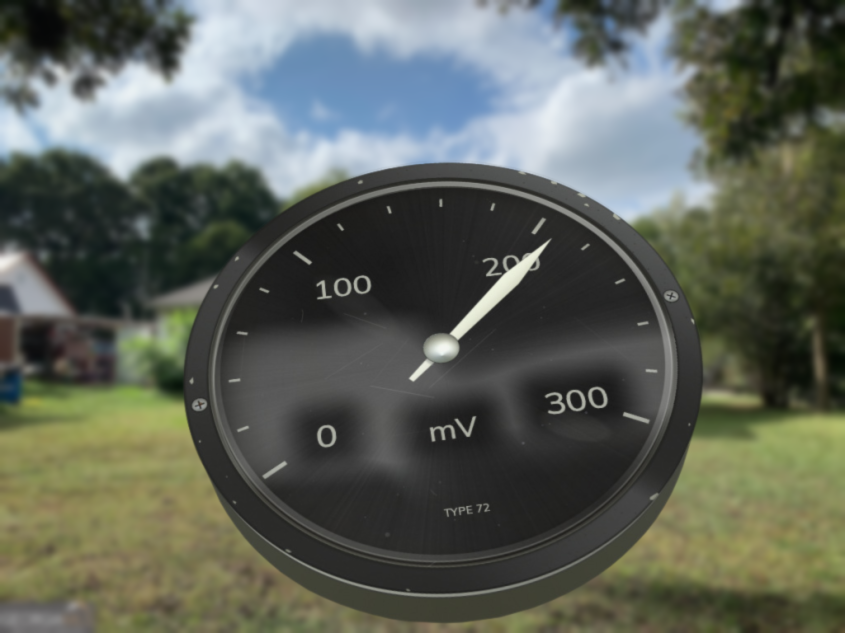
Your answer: {"value": 210, "unit": "mV"}
